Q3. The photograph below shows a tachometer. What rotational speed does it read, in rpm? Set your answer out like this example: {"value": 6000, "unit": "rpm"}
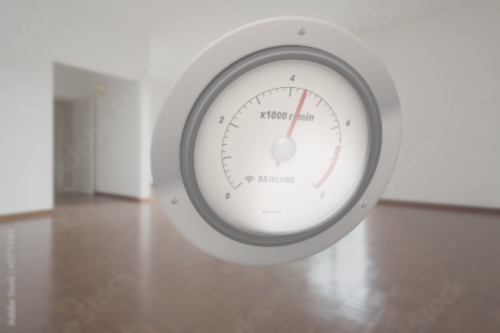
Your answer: {"value": 4400, "unit": "rpm"}
